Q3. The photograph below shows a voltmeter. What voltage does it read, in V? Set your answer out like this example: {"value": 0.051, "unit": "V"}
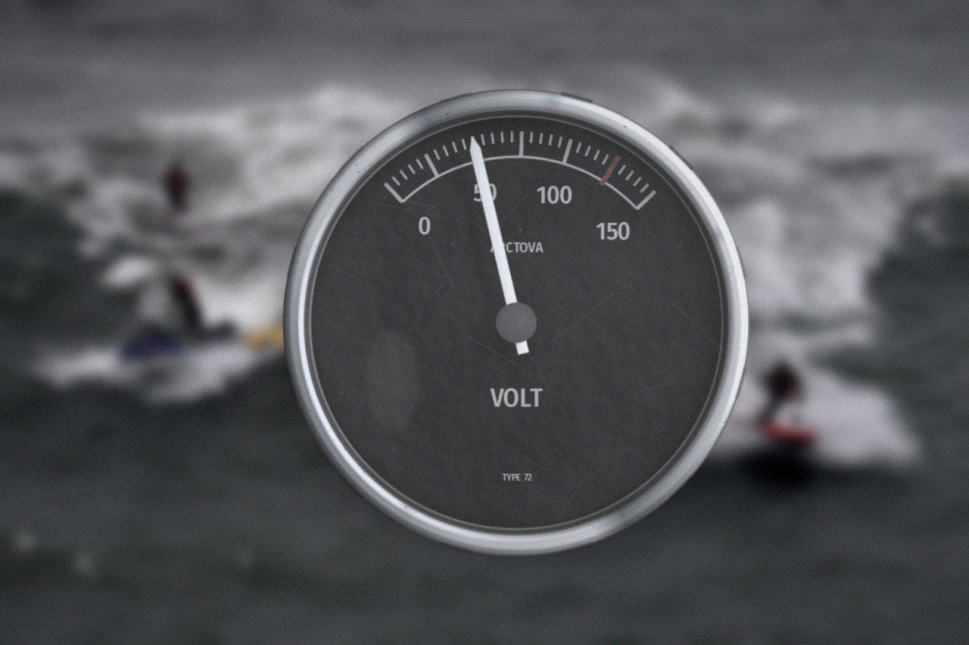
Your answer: {"value": 50, "unit": "V"}
